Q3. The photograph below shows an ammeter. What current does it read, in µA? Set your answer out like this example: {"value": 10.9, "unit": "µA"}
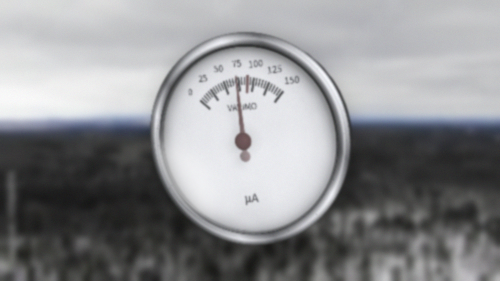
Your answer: {"value": 75, "unit": "µA"}
